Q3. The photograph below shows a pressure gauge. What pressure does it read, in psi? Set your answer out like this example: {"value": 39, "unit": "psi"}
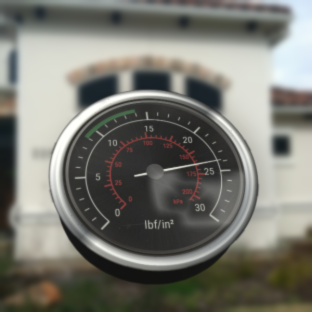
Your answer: {"value": 24, "unit": "psi"}
